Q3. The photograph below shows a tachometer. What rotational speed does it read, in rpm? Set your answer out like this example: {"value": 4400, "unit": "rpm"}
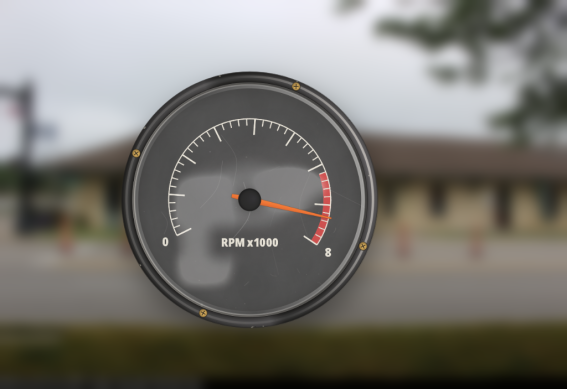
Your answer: {"value": 7300, "unit": "rpm"}
